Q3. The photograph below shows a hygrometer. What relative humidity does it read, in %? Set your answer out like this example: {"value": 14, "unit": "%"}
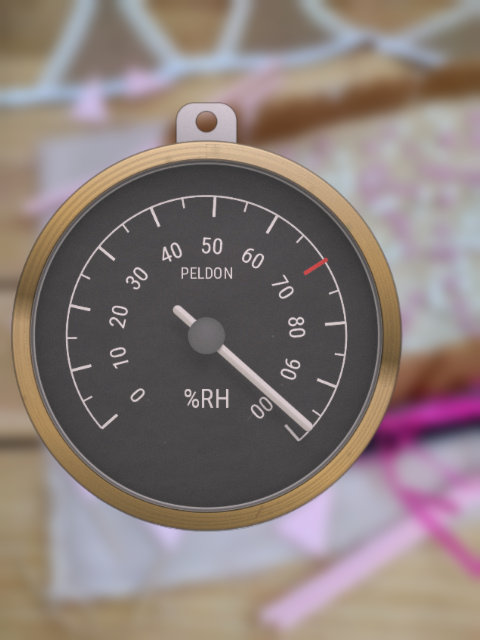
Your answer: {"value": 97.5, "unit": "%"}
